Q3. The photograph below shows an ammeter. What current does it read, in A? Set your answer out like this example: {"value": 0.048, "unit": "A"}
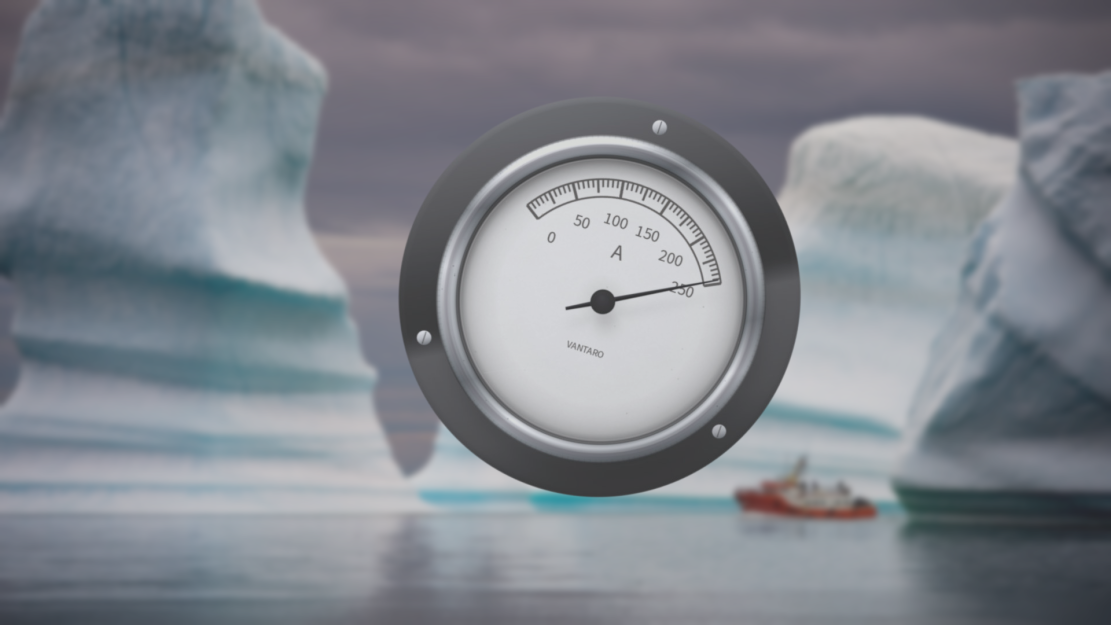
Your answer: {"value": 245, "unit": "A"}
